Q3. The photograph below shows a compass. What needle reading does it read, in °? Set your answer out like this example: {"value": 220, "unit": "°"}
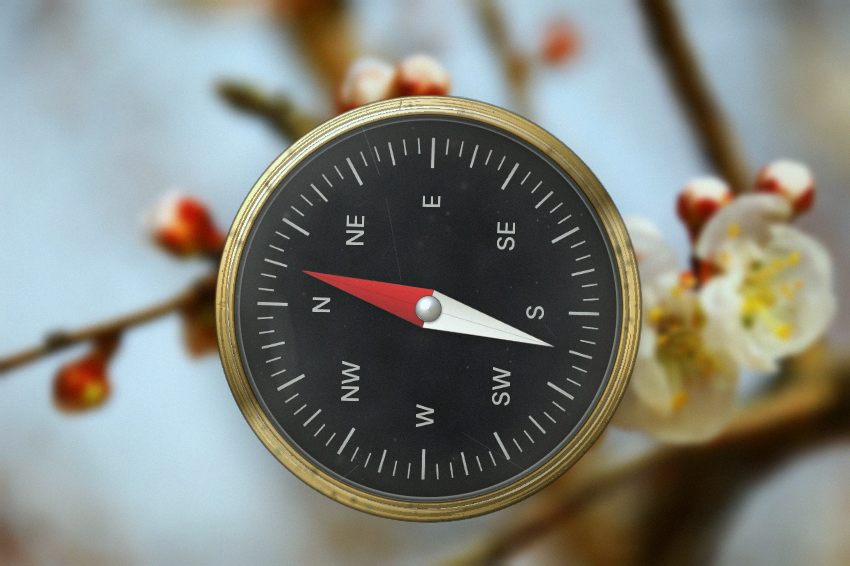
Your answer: {"value": 15, "unit": "°"}
